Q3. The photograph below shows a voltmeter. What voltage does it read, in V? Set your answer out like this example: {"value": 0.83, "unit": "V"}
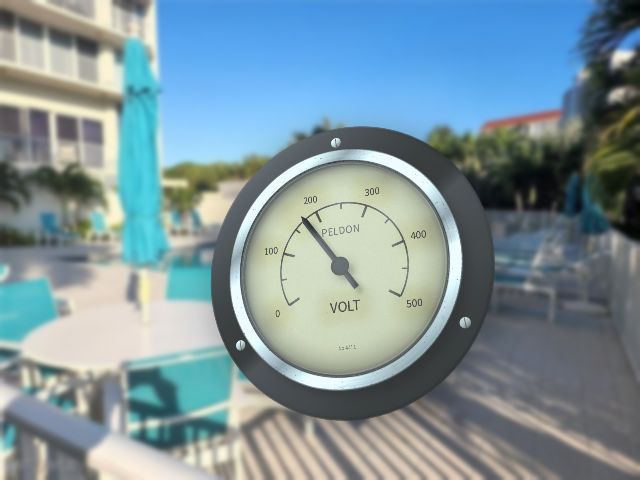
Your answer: {"value": 175, "unit": "V"}
